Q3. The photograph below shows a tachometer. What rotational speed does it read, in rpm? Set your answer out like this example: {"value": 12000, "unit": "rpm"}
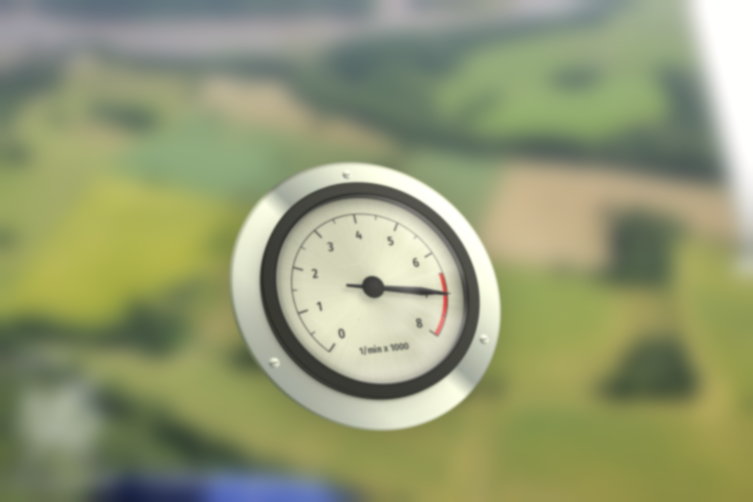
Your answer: {"value": 7000, "unit": "rpm"}
